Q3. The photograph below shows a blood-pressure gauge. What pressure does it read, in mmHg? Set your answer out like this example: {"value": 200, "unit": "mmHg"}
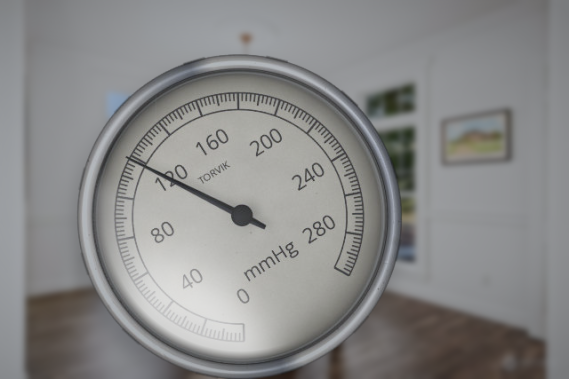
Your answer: {"value": 118, "unit": "mmHg"}
